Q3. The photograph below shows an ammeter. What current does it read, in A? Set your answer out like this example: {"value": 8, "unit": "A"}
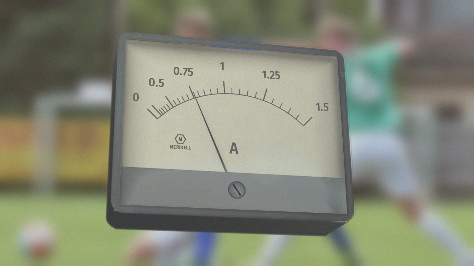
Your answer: {"value": 0.75, "unit": "A"}
